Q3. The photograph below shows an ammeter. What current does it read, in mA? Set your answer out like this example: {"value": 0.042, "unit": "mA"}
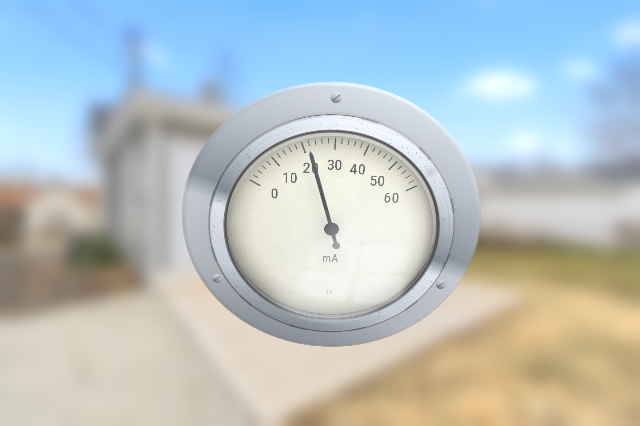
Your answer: {"value": 22, "unit": "mA"}
